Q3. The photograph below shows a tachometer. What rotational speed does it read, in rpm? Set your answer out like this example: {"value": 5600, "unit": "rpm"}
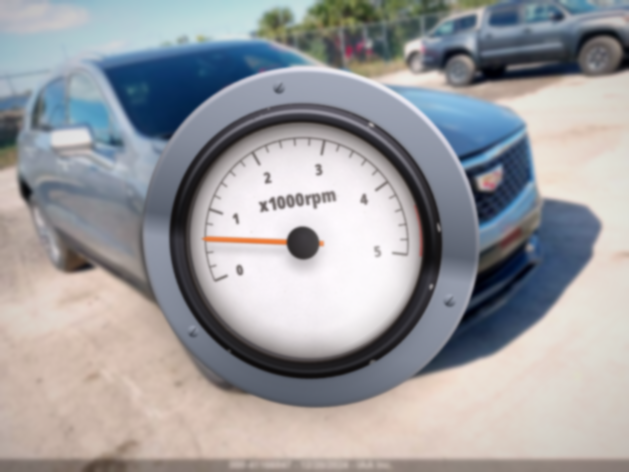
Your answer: {"value": 600, "unit": "rpm"}
